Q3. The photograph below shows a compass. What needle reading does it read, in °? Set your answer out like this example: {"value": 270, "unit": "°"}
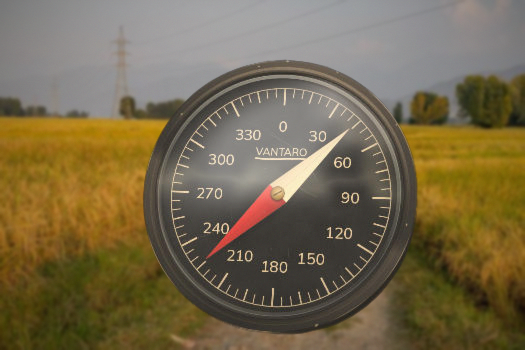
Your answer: {"value": 225, "unit": "°"}
